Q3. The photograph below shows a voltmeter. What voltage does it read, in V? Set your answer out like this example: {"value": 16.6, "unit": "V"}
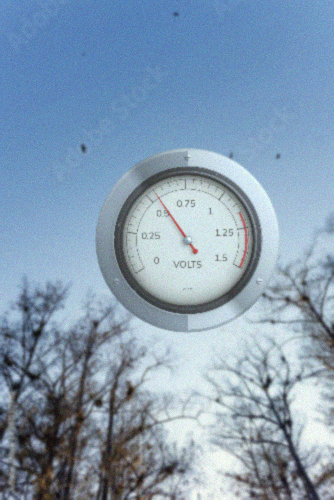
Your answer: {"value": 0.55, "unit": "V"}
